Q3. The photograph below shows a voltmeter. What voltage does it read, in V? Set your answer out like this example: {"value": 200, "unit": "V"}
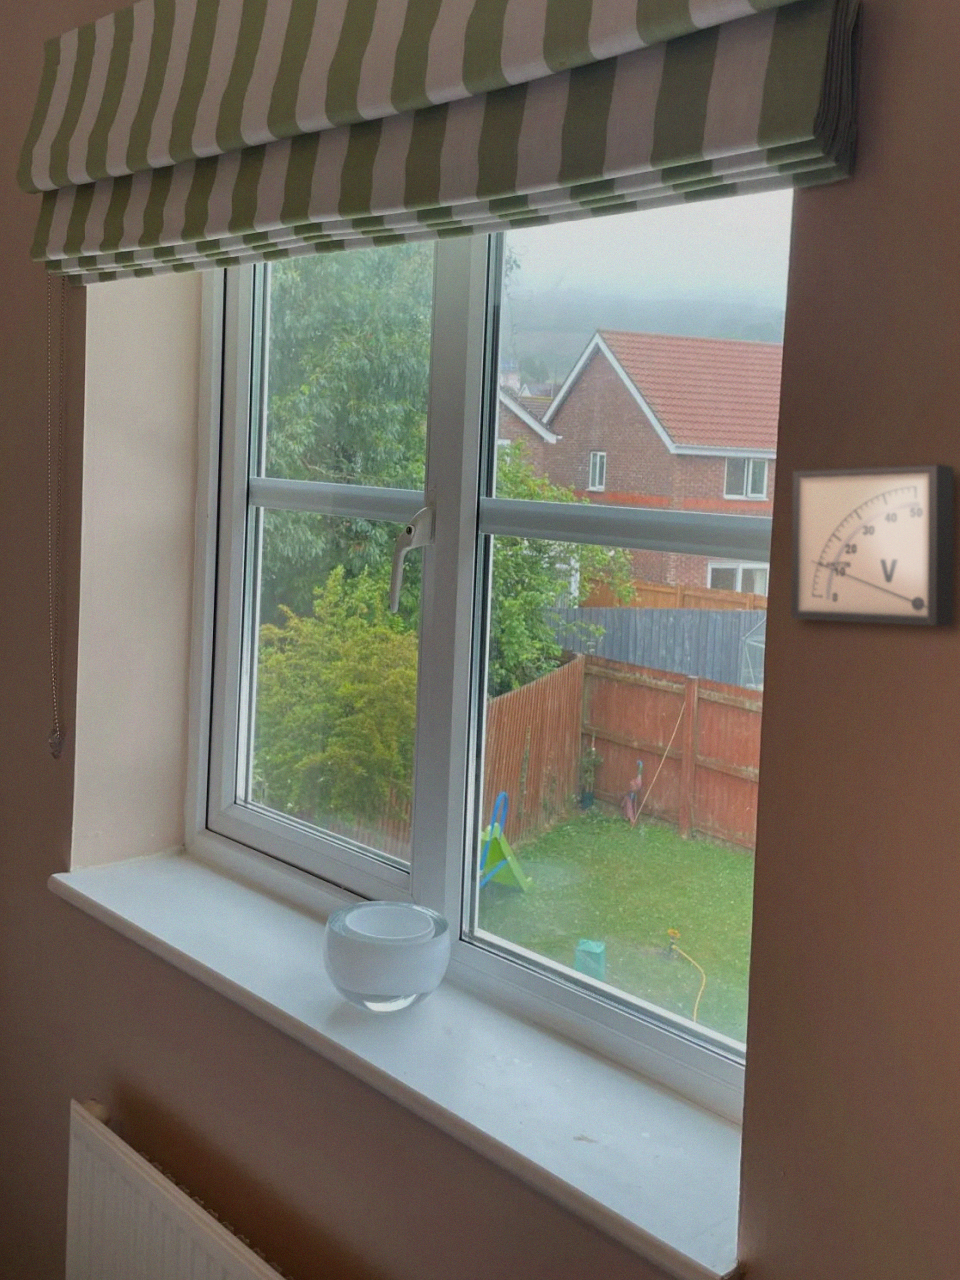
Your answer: {"value": 10, "unit": "V"}
